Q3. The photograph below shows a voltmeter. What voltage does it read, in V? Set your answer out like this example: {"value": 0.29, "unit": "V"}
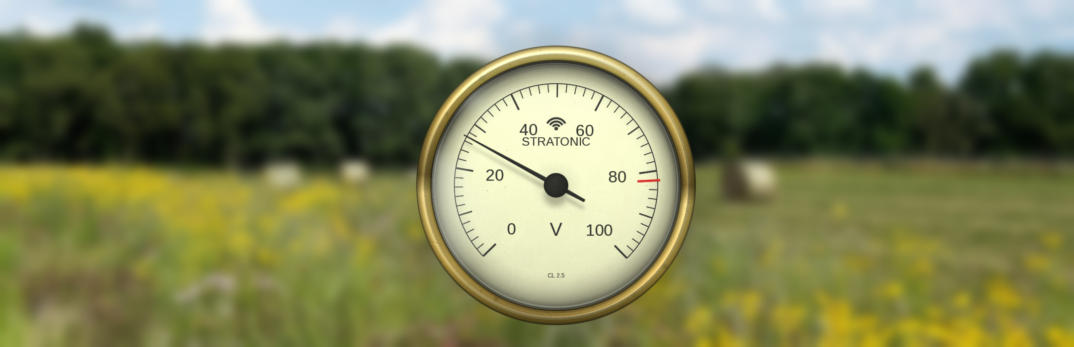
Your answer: {"value": 27, "unit": "V"}
